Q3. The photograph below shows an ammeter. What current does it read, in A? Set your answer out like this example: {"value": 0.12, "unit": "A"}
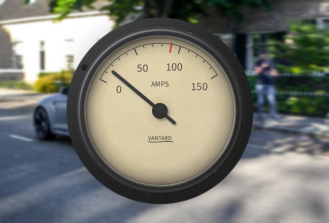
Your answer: {"value": 15, "unit": "A"}
